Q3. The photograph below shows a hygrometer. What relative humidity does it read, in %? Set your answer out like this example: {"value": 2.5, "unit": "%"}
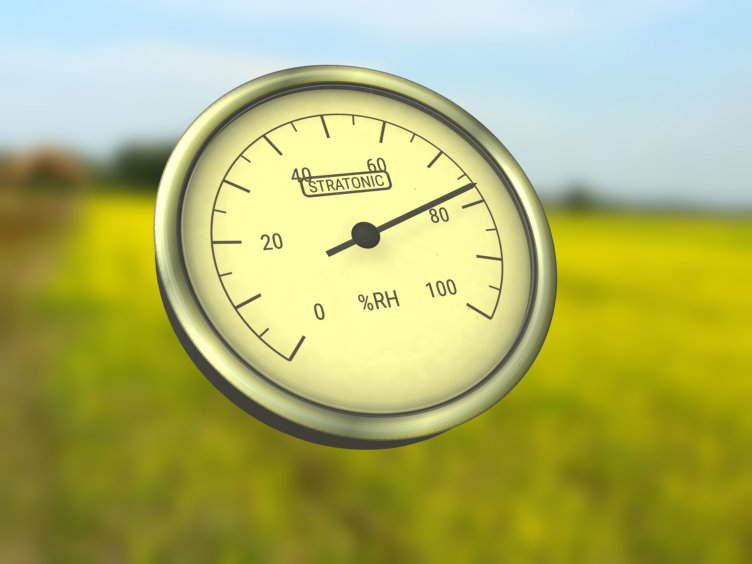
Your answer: {"value": 77.5, "unit": "%"}
